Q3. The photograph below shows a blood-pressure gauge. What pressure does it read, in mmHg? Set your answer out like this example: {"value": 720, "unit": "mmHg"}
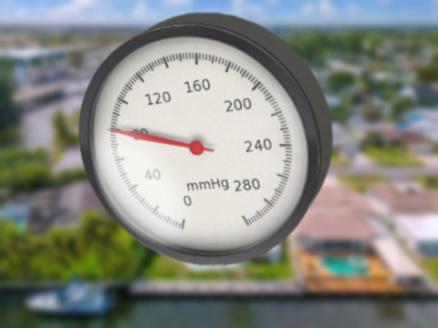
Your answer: {"value": 80, "unit": "mmHg"}
